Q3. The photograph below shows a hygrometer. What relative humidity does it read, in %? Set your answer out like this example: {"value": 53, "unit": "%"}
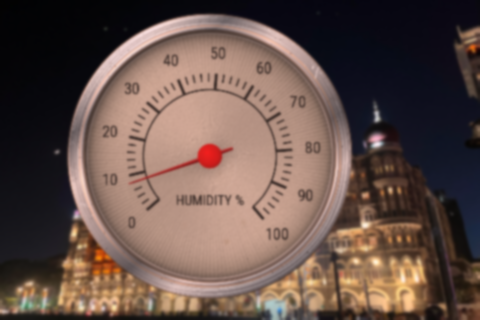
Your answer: {"value": 8, "unit": "%"}
